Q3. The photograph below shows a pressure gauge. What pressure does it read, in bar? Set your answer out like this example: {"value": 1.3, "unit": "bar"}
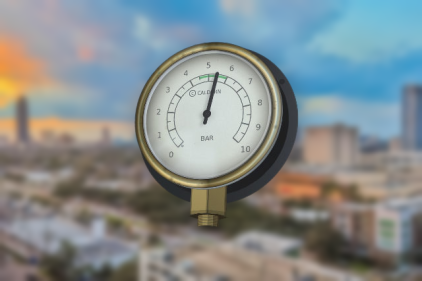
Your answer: {"value": 5.5, "unit": "bar"}
